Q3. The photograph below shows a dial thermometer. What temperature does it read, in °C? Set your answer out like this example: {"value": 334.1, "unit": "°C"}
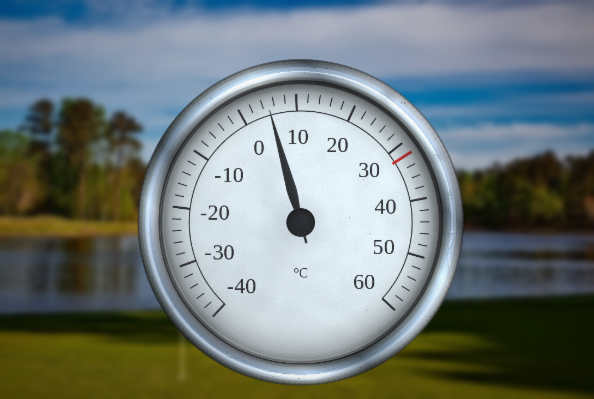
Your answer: {"value": 5, "unit": "°C"}
